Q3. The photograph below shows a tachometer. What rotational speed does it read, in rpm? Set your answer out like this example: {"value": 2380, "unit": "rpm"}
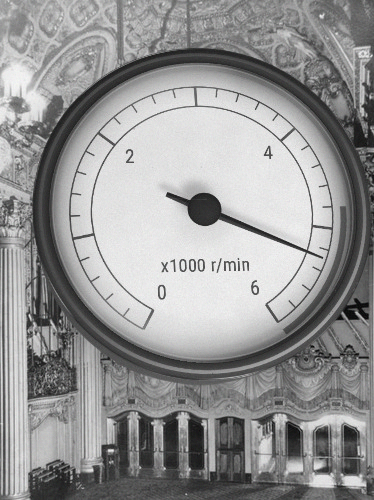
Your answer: {"value": 5300, "unit": "rpm"}
